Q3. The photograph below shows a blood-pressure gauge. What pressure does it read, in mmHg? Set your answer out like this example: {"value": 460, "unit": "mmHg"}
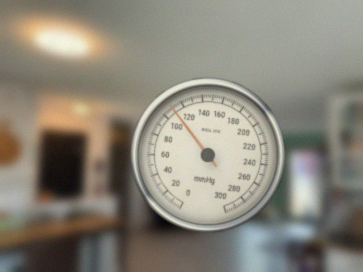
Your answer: {"value": 110, "unit": "mmHg"}
